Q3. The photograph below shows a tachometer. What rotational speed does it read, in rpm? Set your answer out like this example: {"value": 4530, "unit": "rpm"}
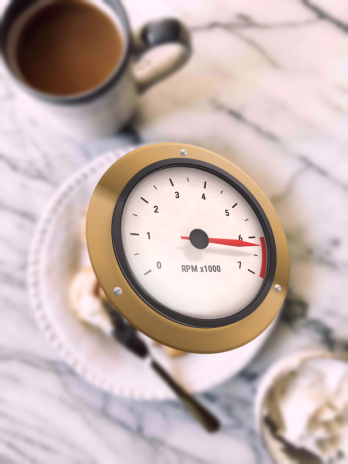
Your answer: {"value": 6250, "unit": "rpm"}
